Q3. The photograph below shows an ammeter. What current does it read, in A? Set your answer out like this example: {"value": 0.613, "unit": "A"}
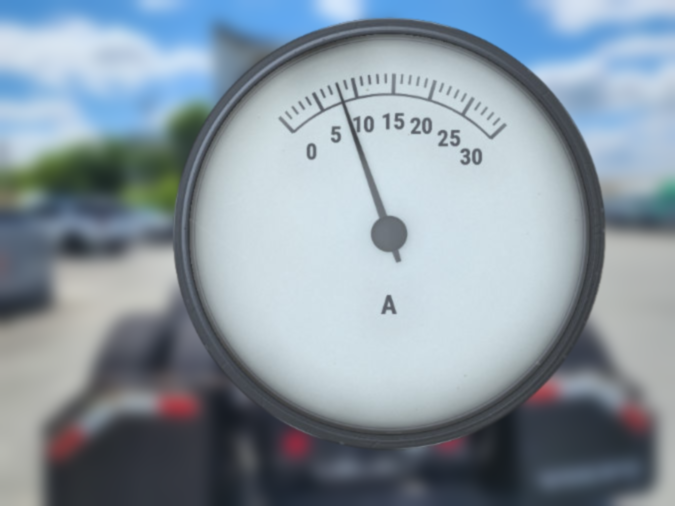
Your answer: {"value": 8, "unit": "A"}
